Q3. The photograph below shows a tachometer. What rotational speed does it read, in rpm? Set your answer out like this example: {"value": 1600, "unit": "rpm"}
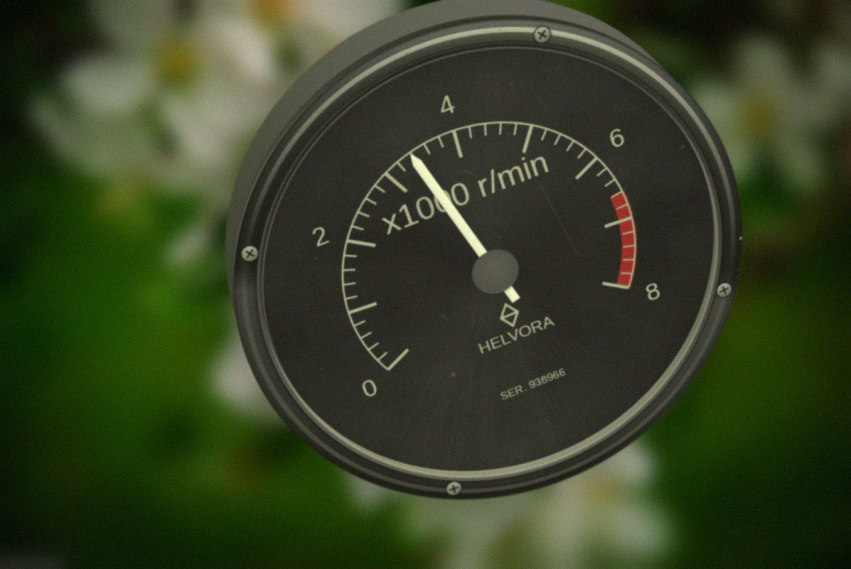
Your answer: {"value": 3400, "unit": "rpm"}
